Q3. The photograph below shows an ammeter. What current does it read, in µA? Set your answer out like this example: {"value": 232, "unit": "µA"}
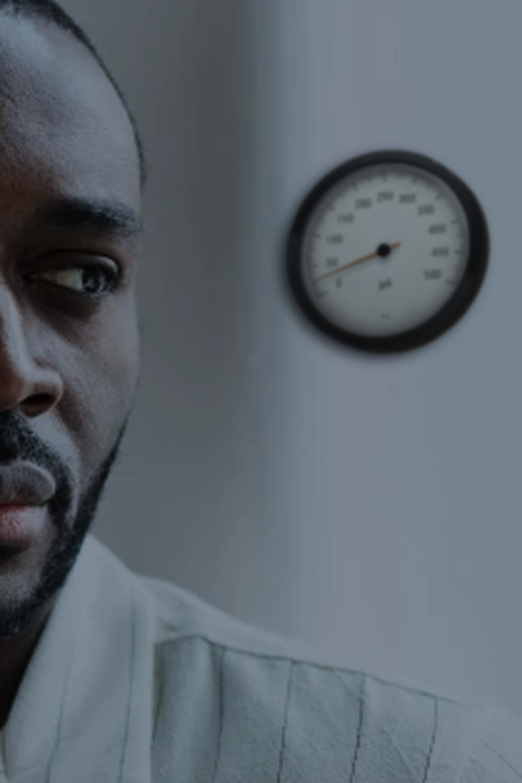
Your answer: {"value": 25, "unit": "µA"}
